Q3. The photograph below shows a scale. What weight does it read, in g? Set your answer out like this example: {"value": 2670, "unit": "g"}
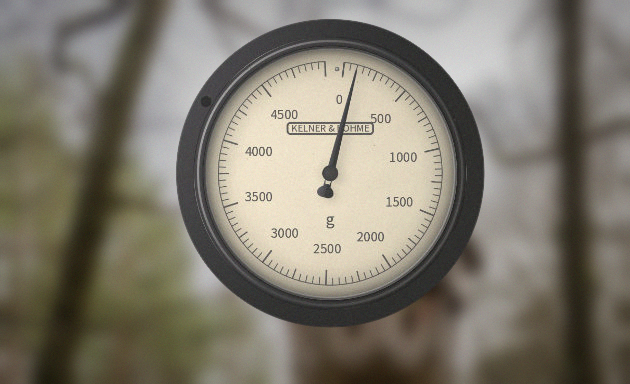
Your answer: {"value": 100, "unit": "g"}
